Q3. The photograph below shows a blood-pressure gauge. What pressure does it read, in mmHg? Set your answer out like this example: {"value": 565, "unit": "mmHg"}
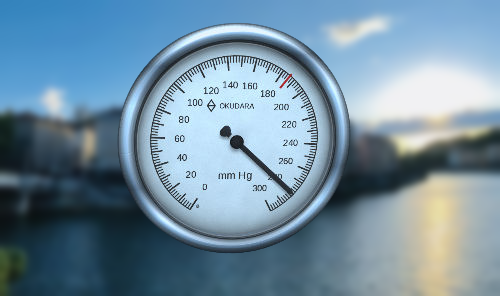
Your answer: {"value": 280, "unit": "mmHg"}
